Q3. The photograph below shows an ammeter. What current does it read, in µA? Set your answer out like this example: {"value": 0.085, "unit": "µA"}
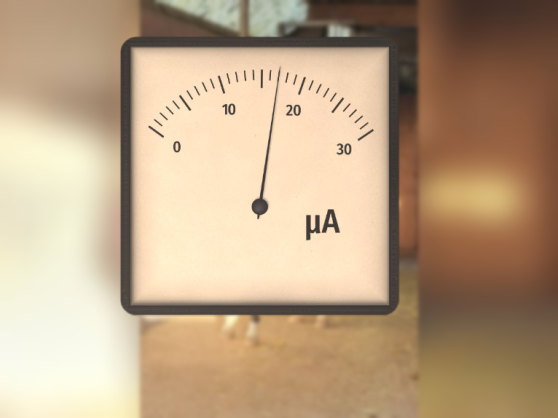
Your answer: {"value": 17, "unit": "µA"}
